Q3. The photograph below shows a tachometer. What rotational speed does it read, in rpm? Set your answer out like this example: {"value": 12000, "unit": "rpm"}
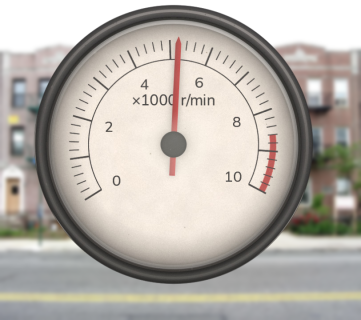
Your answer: {"value": 5200, "unit": "rpm"}
